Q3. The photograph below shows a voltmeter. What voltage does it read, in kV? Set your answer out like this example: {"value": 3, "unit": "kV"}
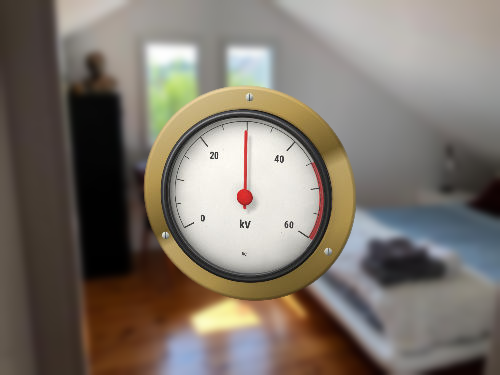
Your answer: {"value": 30, "unit": "kV"}
